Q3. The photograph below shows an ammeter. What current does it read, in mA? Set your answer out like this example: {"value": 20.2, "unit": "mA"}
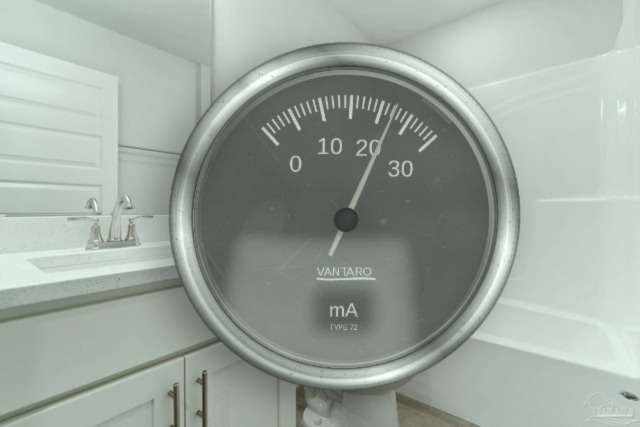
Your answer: {"value": 22, "unit": "mA"}
